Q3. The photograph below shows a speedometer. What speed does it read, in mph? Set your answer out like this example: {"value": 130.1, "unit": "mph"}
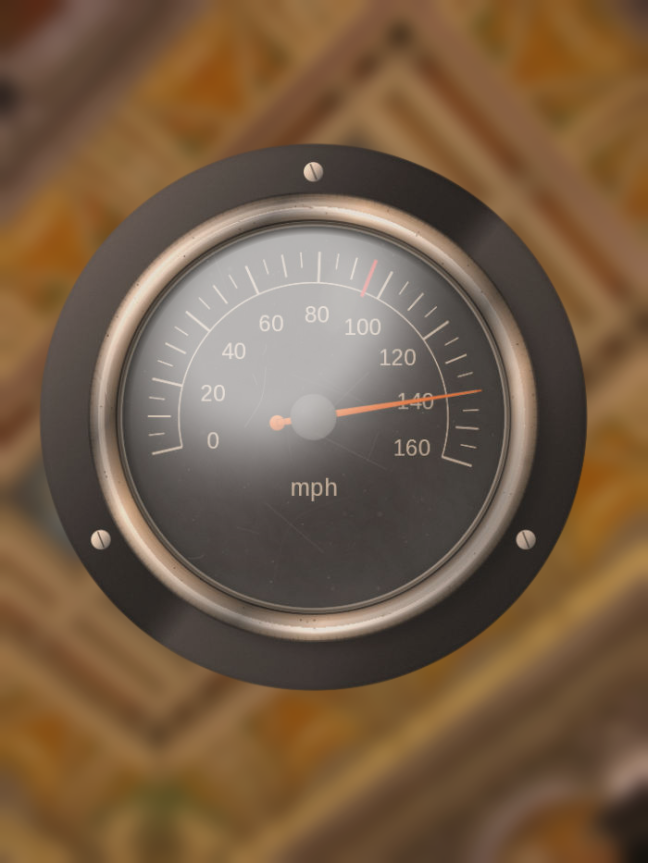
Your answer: {"value": 140, "unit": "mph"}
